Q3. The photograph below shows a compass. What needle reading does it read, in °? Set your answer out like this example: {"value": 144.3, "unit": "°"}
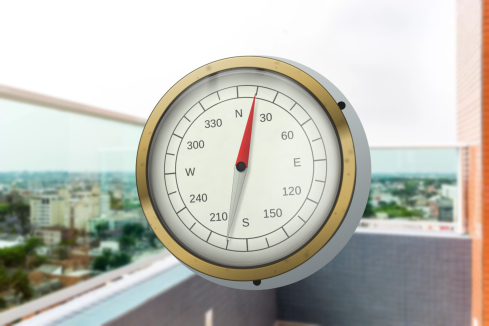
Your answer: {"value": 15, "unit": "°"}
